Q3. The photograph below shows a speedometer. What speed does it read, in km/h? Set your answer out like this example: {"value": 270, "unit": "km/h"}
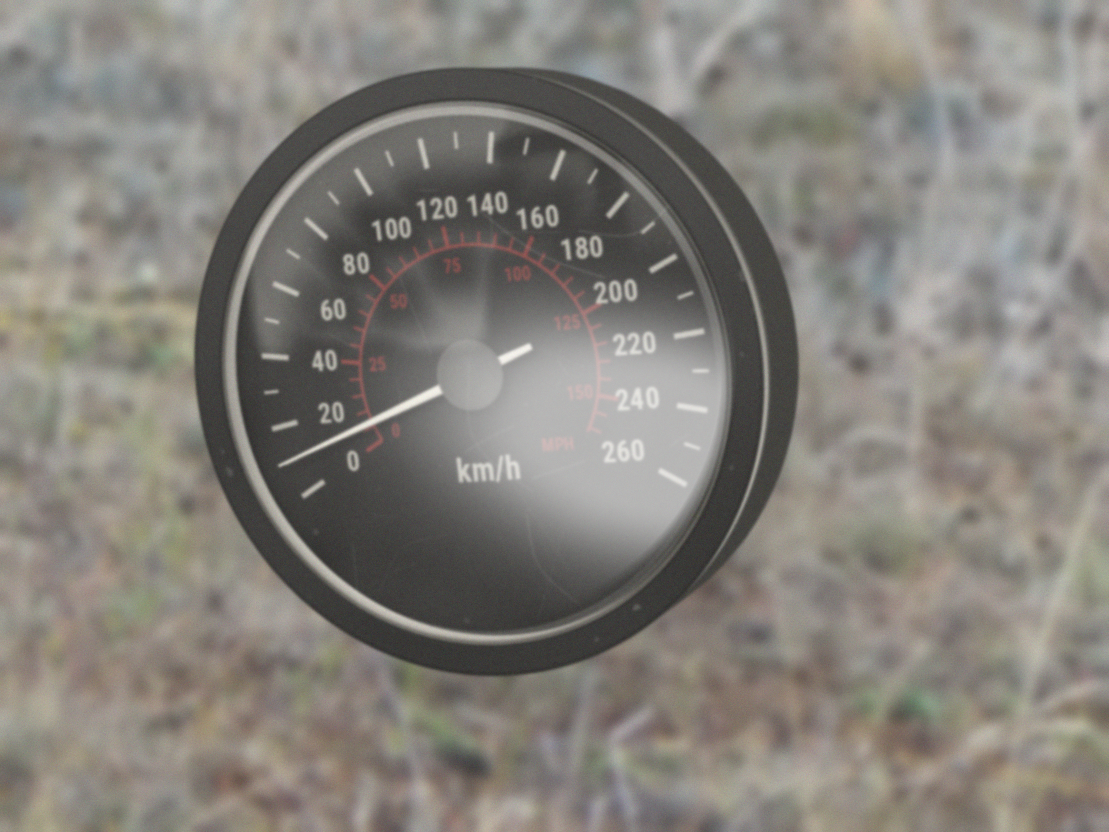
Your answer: {"value": 10, "unit": "km/h"}
